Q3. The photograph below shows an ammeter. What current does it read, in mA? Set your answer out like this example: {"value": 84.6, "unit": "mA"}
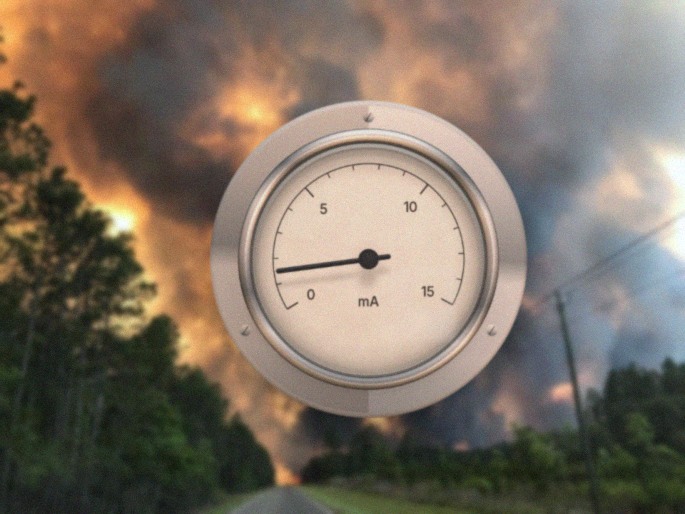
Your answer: {"value": 1.5, "unit": "mA"}
